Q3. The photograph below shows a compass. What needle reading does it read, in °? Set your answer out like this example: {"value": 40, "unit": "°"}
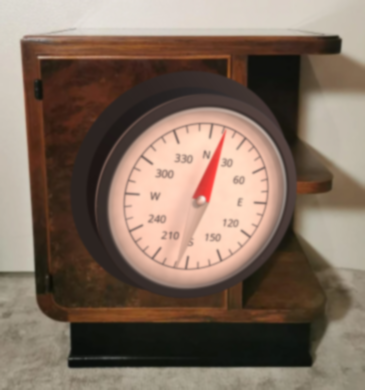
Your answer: {"value": 10, "unit": "°"}
